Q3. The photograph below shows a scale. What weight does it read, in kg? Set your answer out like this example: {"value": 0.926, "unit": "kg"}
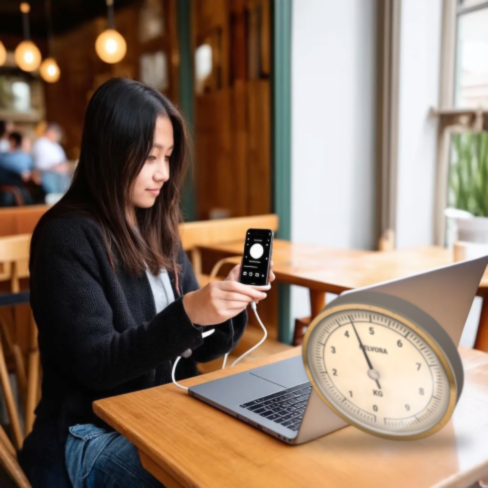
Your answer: {"value": 4.5, "unit": "kg"}
